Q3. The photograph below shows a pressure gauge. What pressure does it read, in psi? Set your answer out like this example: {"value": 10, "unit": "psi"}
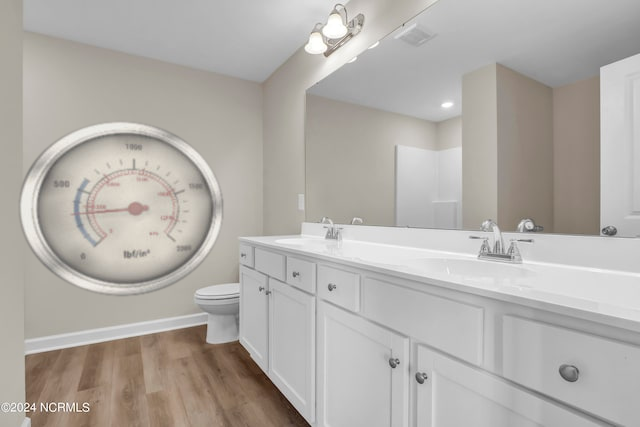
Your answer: {"value": 300, "unit": "psi"}
